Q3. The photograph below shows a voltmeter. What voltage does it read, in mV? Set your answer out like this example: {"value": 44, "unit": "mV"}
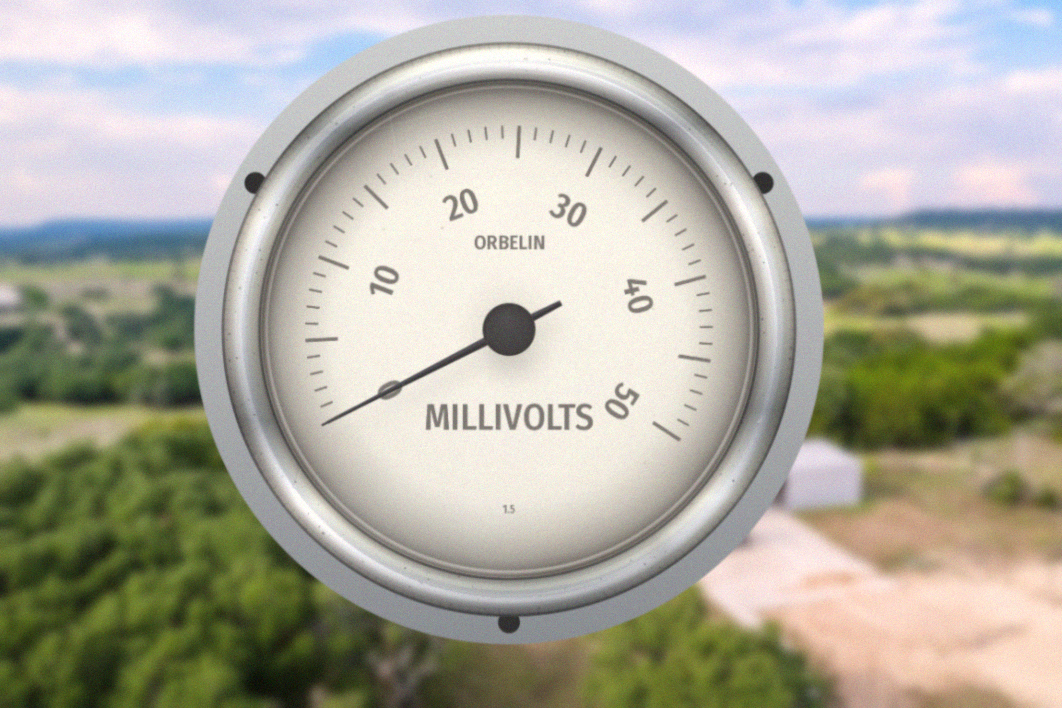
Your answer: {"value": 0, "unit": "mV"}
